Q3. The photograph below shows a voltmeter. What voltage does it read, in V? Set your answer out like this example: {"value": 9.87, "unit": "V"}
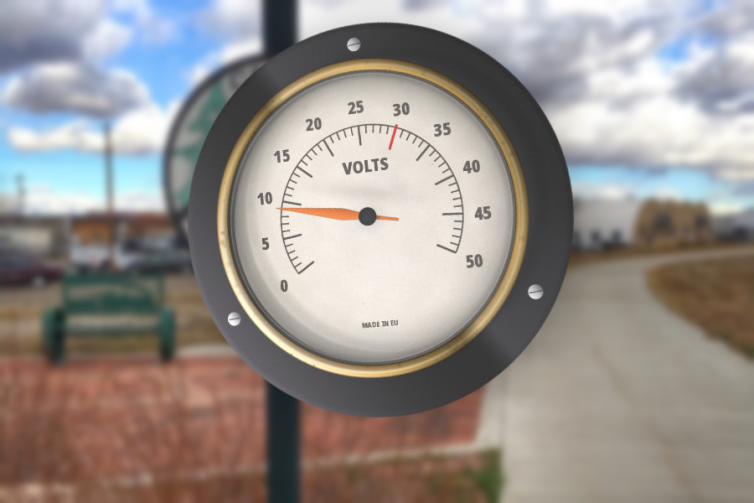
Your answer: {"value": 9, "unit": "V"}
